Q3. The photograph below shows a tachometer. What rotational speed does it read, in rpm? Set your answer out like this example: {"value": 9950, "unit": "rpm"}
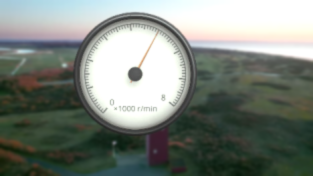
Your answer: {"value": 5000, "unit": "rpm"}
